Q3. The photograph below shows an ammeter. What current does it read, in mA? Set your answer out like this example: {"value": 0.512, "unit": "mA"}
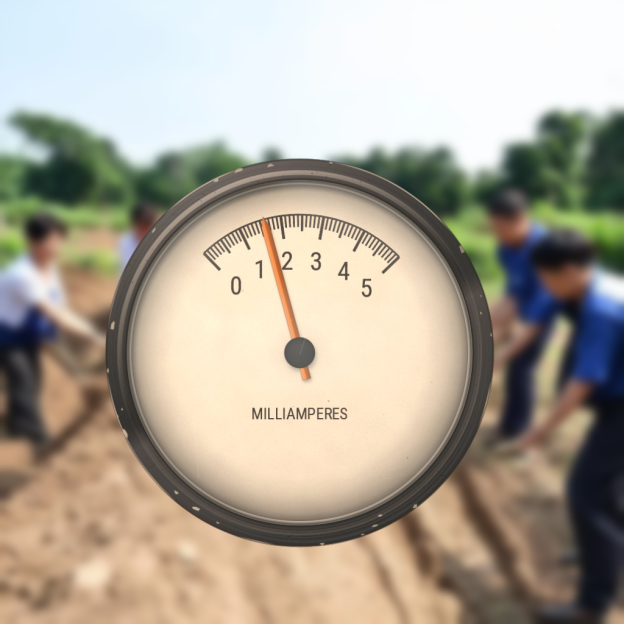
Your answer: {"value": 1.6, "unit": "mA"}
